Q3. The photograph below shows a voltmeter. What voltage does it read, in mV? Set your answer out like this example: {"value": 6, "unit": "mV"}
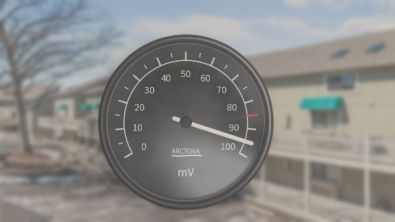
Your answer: {"value": 95, "unit": "mV"}
